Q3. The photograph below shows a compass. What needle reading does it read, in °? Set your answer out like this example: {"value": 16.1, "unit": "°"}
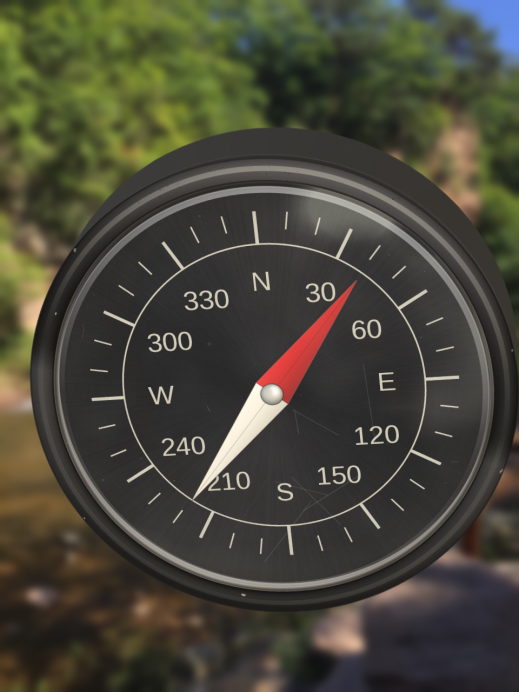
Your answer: {"value": 40, "unit": "°"}
